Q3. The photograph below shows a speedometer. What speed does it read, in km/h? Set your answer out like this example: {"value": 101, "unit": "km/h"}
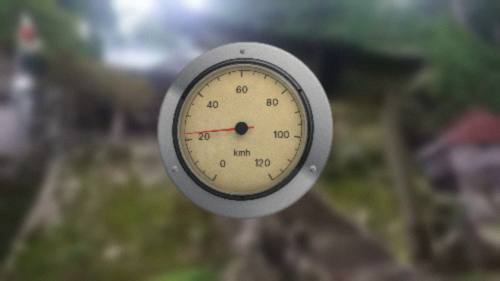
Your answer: {"value": 22.5, "unit": "km/h"}
